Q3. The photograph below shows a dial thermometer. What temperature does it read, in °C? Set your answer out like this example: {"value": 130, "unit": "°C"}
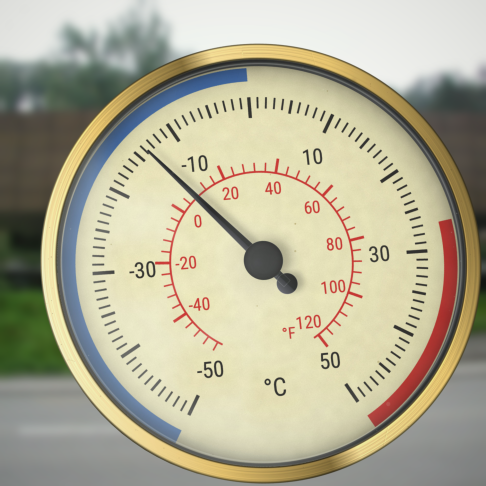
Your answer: {"value": -14, "unit": "°C"}
